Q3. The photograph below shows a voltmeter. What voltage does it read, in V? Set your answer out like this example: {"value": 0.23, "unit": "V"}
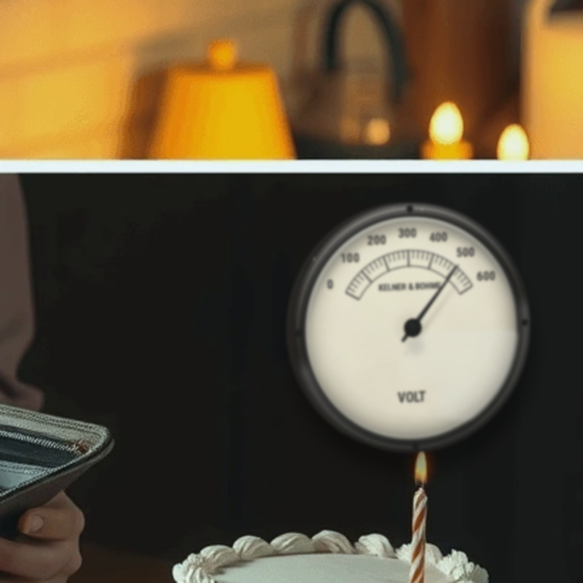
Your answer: {"value": 500, "unit": "V"}
